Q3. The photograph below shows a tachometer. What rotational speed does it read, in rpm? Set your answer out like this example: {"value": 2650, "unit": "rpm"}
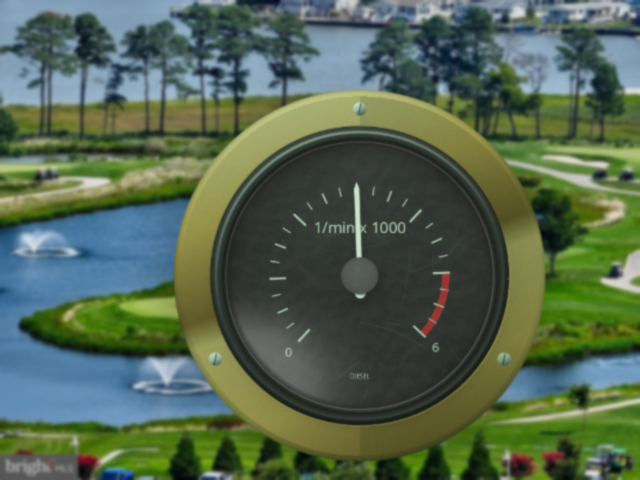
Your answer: {"value": 3000, "unit": "rpm"}
